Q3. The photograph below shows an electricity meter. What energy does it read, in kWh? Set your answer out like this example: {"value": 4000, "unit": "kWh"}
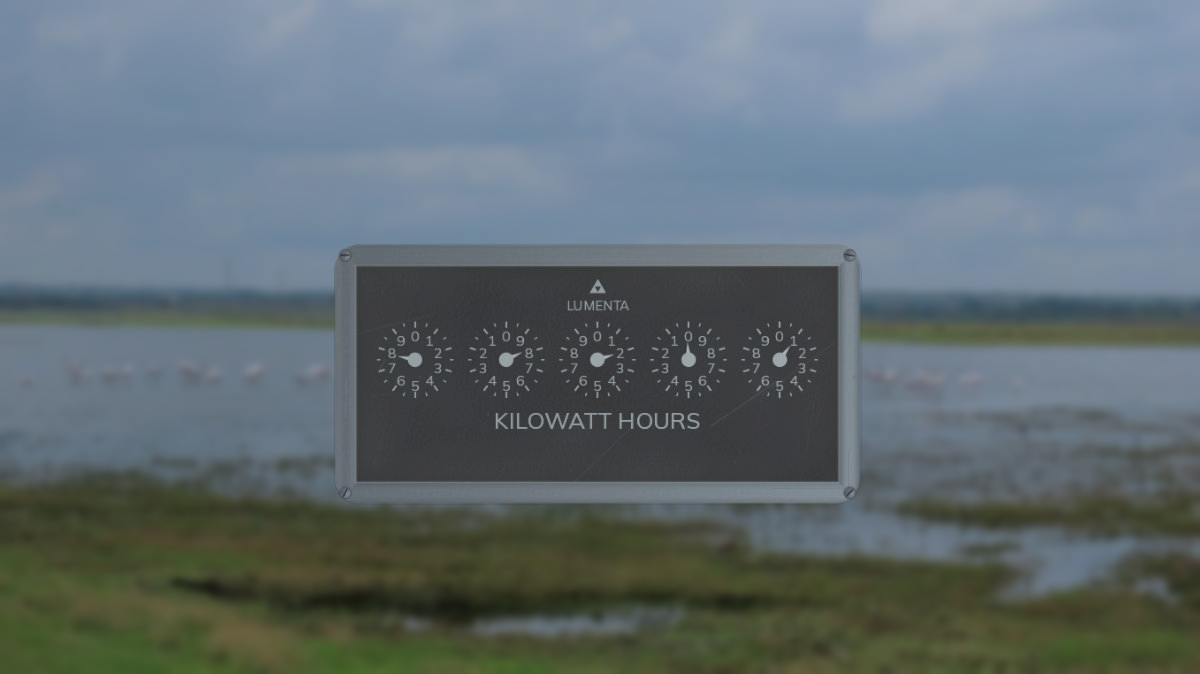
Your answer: {"value": 78201, "unit": "kWh"}
